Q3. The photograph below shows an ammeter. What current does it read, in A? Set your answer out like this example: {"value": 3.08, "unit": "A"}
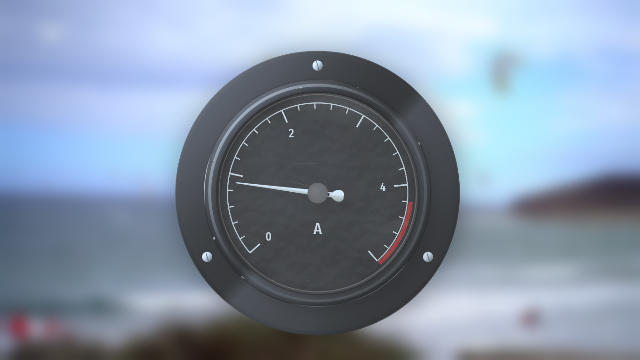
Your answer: {"value": 0.9, "unit": "A"}
